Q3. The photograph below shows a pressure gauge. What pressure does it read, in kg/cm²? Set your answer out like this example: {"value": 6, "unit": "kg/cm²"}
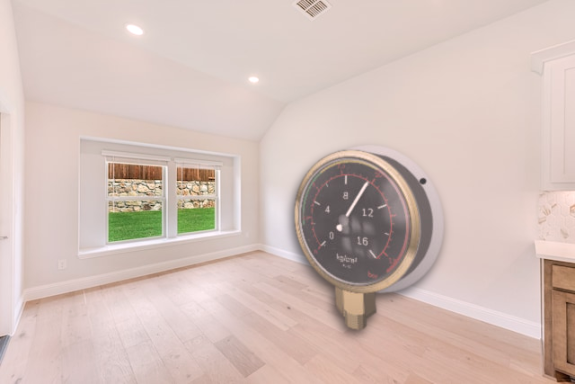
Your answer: {"value": 10, "unit": "kg/cm²"}
